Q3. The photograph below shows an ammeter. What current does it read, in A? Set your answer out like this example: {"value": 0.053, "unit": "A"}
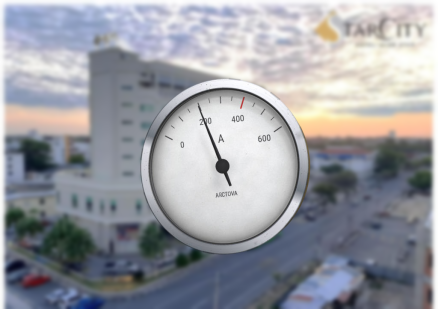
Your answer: {"value": 200, "unit": "A"}
